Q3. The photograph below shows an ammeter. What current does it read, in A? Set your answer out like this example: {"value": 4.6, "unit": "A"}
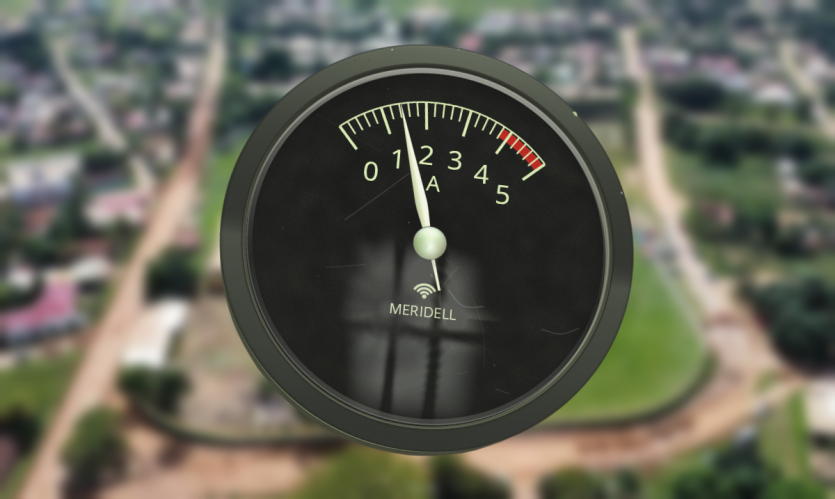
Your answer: {"value": 1.4, "unit": "A"}
